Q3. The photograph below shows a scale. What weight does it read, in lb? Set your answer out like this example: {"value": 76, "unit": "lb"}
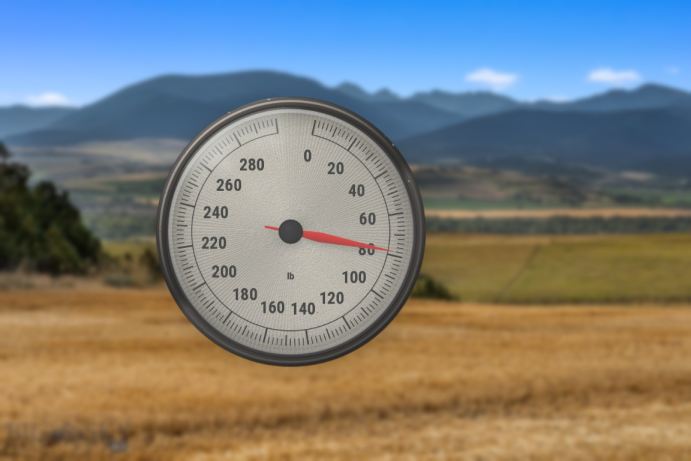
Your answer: {"value": 78, "unit": "lb"}
